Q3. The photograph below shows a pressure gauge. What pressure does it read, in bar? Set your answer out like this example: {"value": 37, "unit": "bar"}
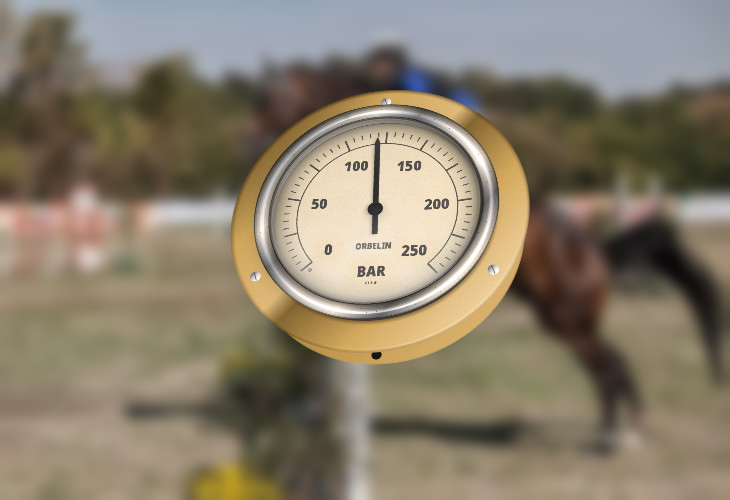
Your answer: {"value": 120, "unit": "bar"}
